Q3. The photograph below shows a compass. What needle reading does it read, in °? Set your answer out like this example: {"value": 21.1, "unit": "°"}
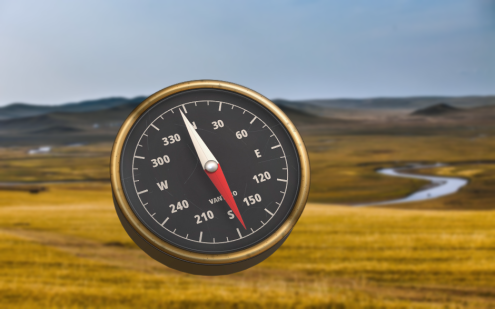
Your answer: {"value": 175, "unit": "°"}
